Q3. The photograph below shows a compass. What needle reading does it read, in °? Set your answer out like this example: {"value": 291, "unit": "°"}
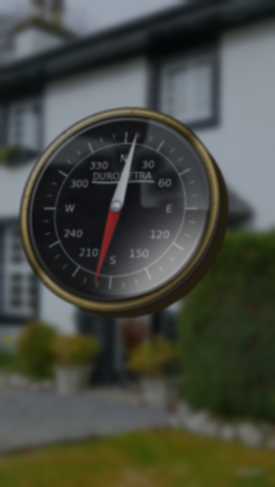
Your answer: {"value": 190, "unit": "°"}
